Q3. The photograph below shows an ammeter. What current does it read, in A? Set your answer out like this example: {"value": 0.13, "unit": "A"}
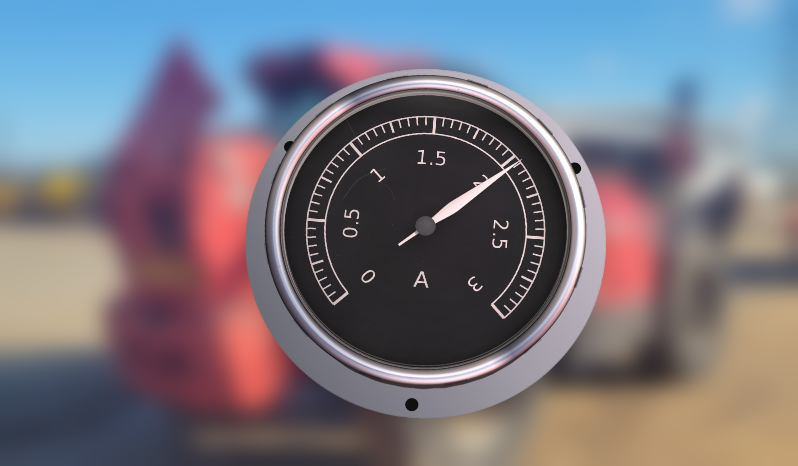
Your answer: {"value": 2.05, "unit": "A"}
